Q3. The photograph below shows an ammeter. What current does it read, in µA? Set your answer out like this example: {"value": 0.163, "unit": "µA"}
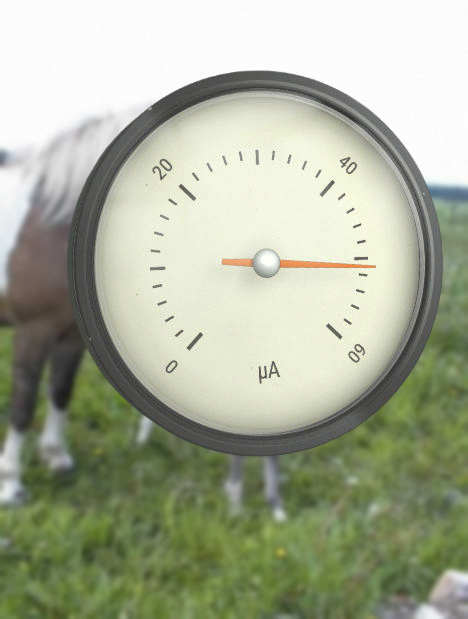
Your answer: {"value": 51, "unit": "µA"}
